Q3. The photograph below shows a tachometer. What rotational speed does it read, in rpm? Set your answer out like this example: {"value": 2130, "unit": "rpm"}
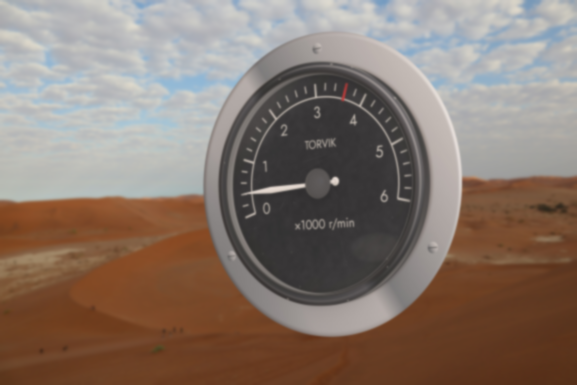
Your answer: {"value": 400, "unit": "rpm"}
